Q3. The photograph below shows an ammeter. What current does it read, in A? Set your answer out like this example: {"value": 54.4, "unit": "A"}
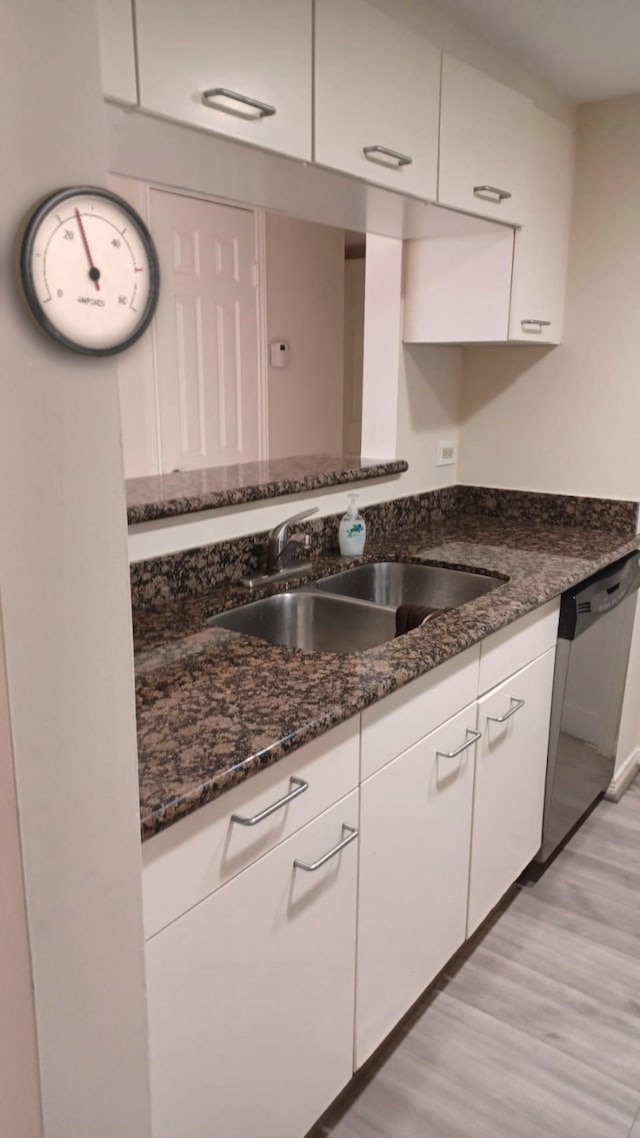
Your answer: {"value": 25, "unit": "A"}
